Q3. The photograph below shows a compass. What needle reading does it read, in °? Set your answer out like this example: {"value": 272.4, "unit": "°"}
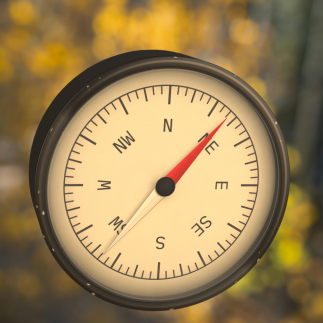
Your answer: {"value": 40, "unit": "°"}
